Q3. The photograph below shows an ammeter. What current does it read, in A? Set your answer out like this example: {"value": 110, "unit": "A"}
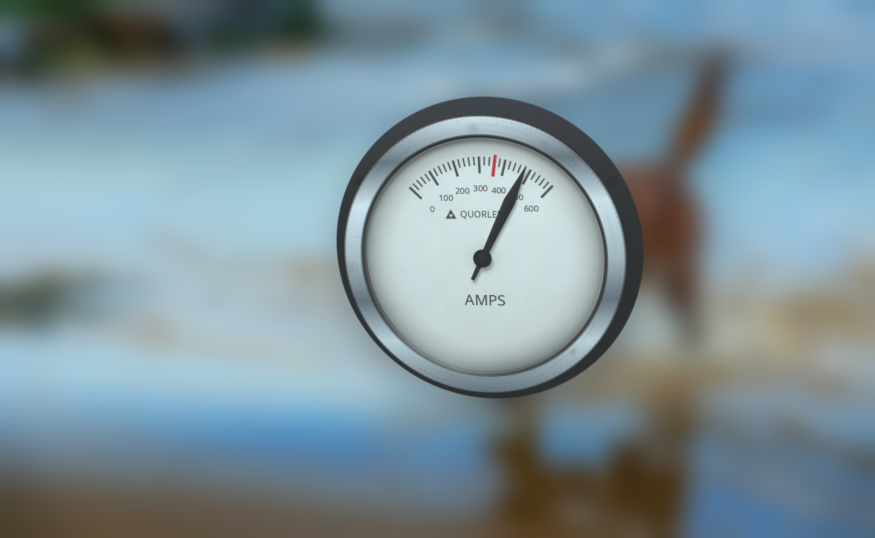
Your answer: {"value": 480, "unit": "A"}
